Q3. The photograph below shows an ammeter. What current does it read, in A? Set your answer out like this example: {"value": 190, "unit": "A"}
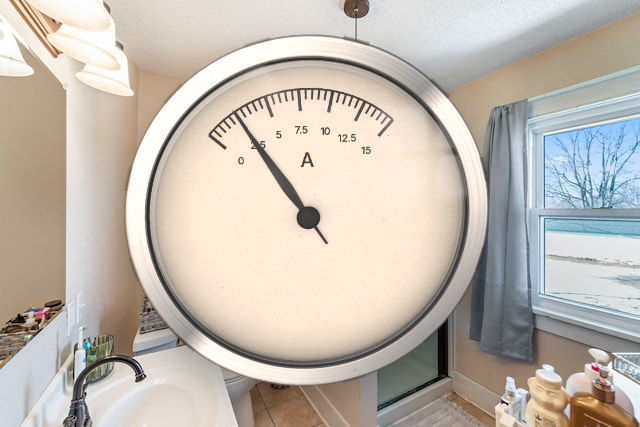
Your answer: {"value": 2.5, "unit": "A"}
